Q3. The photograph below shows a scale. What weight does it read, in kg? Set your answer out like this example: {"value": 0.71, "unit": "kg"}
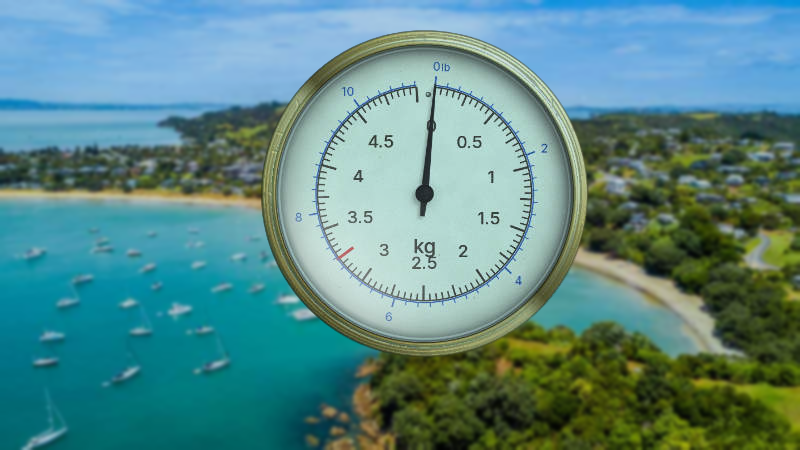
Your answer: {"value": 0, "unit": "kg"}
